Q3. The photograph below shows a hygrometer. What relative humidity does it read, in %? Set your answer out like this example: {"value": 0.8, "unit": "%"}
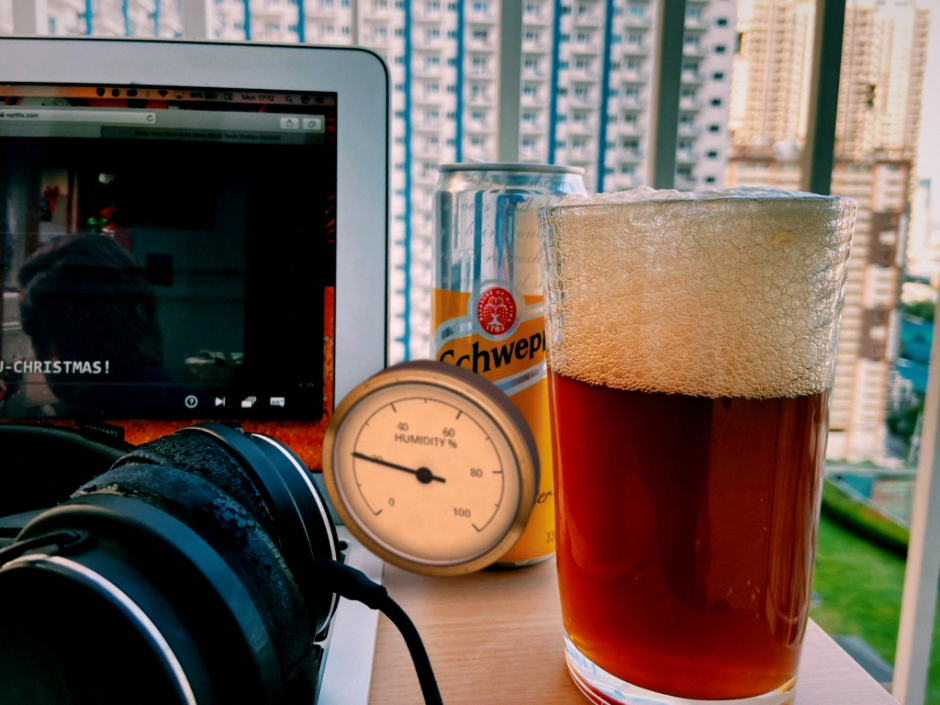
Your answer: {"value": 20, "unit": "%"}
